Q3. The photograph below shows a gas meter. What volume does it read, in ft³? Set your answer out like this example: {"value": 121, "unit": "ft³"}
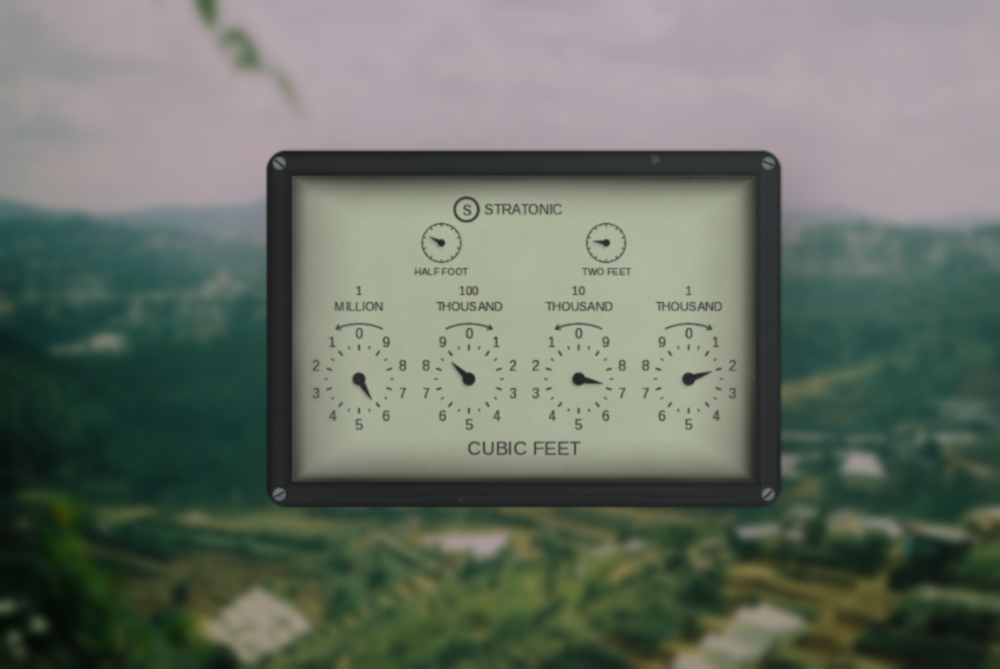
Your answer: {"value": 587200, "unit": "ft³"}
